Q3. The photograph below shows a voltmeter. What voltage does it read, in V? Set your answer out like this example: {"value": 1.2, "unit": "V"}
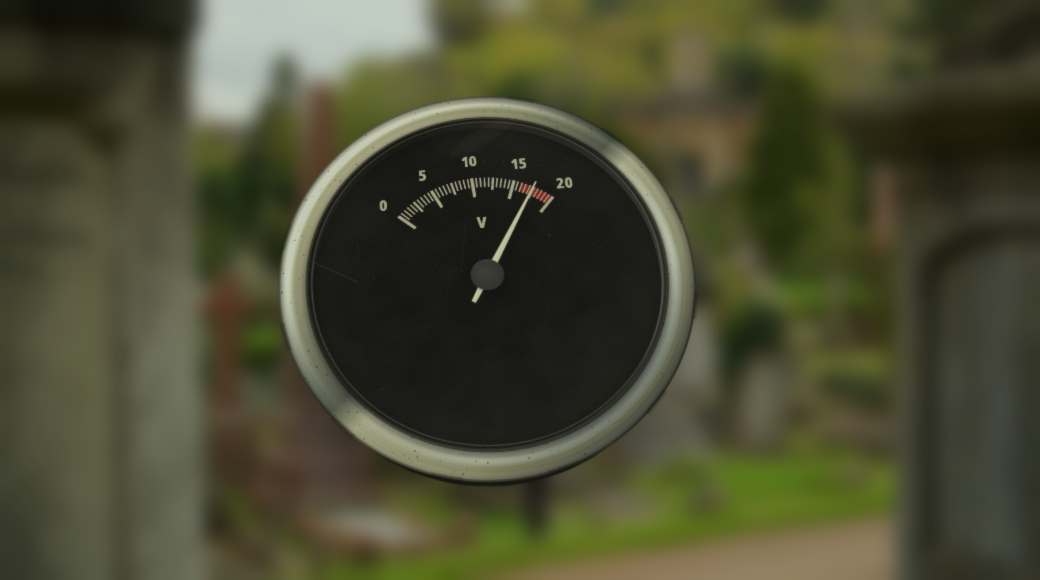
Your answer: {"value": 17.5, "unit": "V"}
